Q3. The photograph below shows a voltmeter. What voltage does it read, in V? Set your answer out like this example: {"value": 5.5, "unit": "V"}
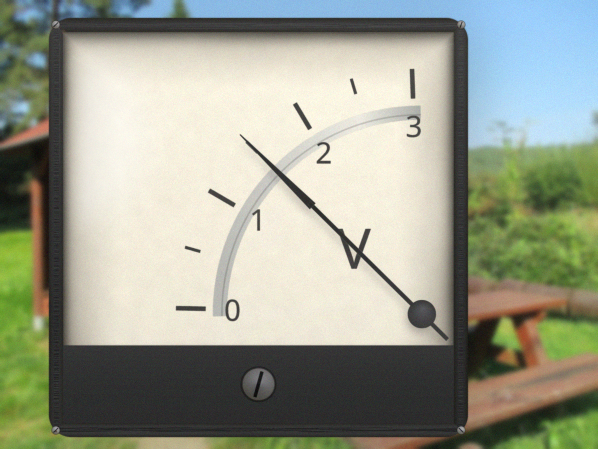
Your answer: {"value": 1.5, "unit": "V"}
